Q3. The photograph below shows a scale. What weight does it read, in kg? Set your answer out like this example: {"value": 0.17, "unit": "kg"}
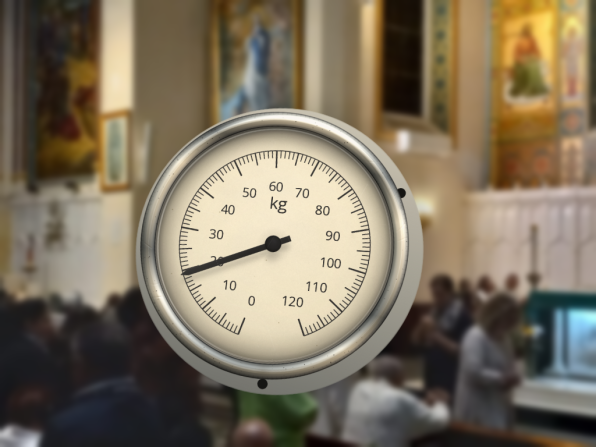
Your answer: {"value": 19, "unit": "kg"}
